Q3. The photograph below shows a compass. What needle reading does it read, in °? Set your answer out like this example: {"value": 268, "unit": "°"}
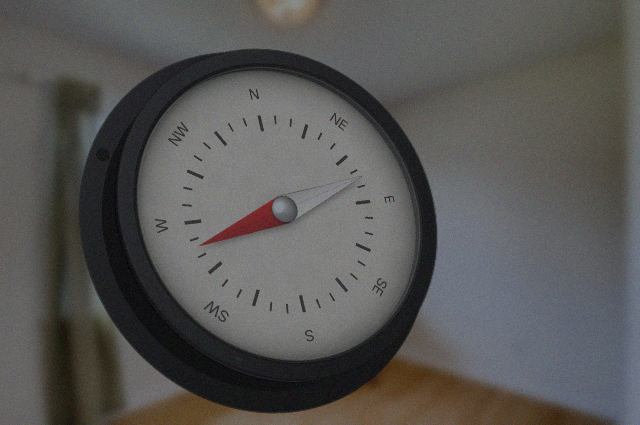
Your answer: {"value": 255, "unit": "°"}
